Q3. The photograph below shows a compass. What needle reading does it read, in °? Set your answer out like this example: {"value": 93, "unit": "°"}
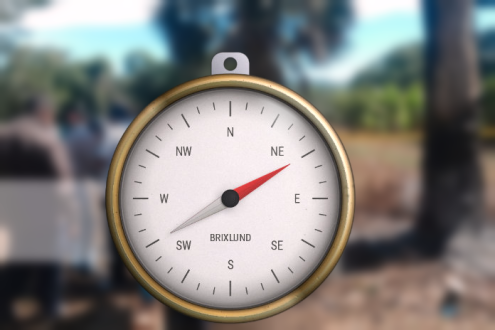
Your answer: {"value": 60, "unit": "°"}
